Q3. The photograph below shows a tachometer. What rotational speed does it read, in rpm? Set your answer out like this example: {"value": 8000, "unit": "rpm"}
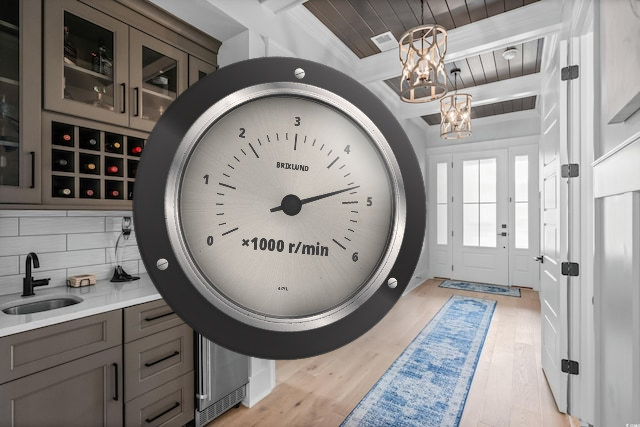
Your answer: {"value": 4700, "unit": "rpm"}
